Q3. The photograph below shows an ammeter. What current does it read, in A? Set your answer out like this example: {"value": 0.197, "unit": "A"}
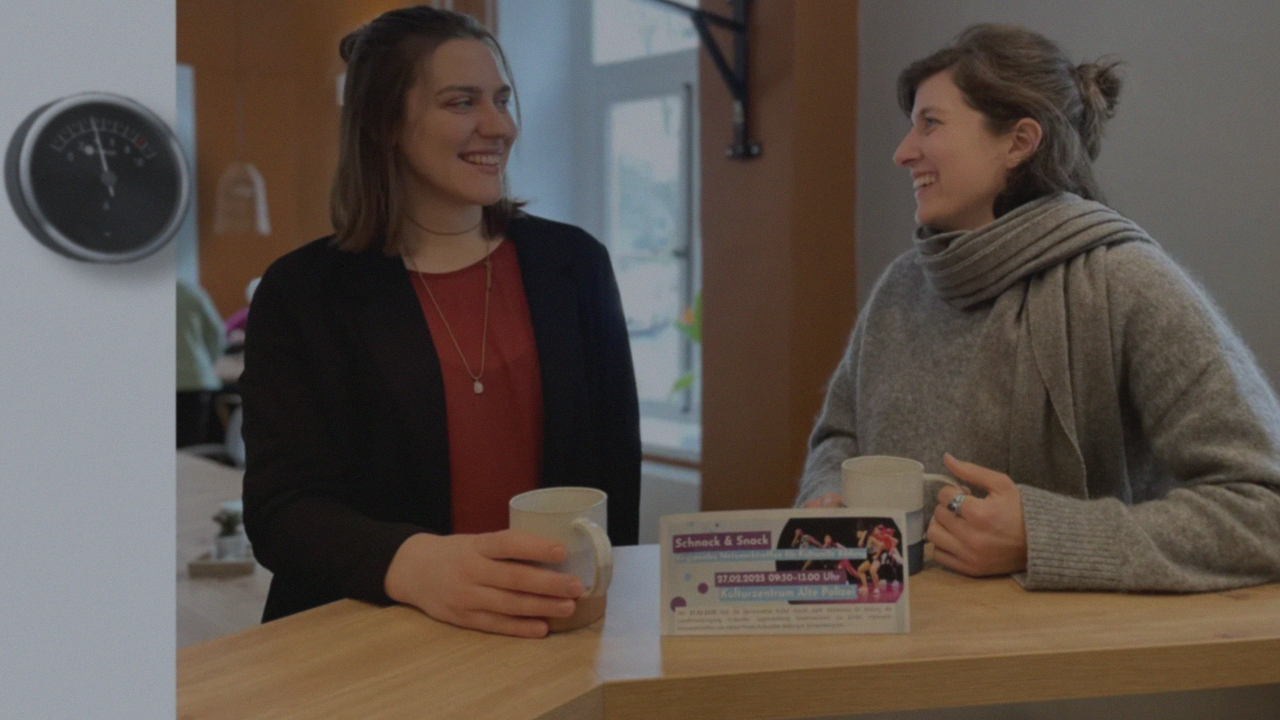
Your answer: {"value": 4, "unit": "A"}
